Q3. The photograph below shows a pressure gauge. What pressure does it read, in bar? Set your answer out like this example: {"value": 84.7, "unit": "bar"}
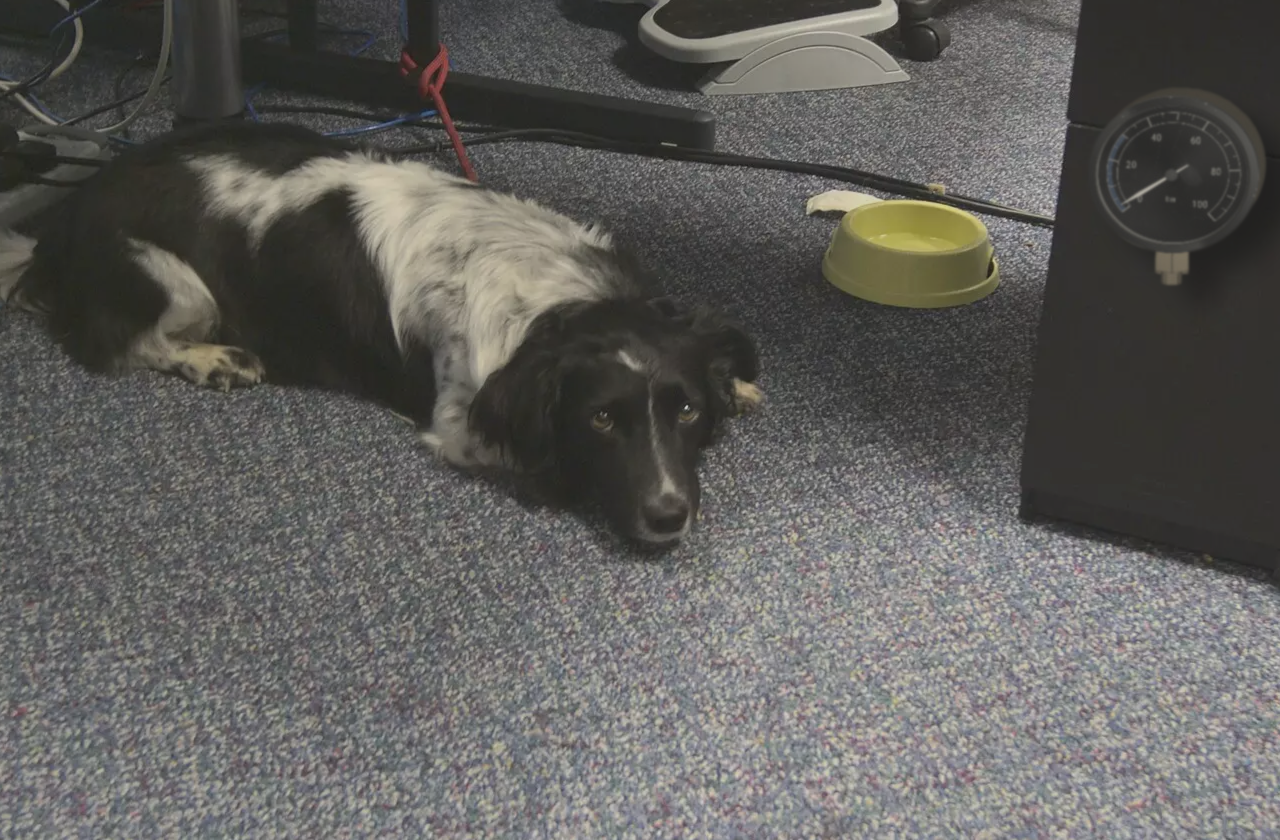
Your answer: {"value": 2.5, "unit": "bar"}
